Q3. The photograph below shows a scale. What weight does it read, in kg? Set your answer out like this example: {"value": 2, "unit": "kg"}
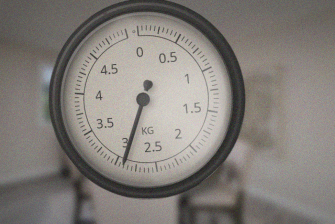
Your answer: {"value": 2.9, "unit": "kg"}
